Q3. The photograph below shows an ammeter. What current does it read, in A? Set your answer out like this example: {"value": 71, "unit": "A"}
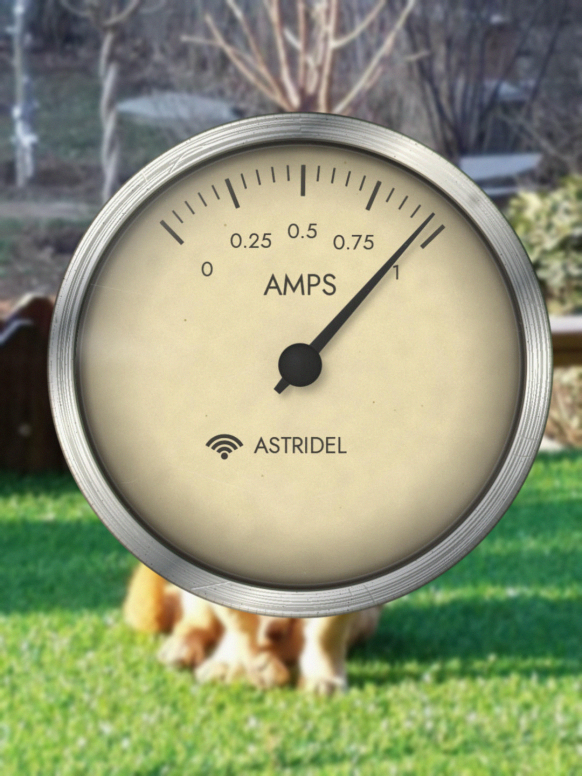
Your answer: {"value": 0.95, "unit": "A"}
